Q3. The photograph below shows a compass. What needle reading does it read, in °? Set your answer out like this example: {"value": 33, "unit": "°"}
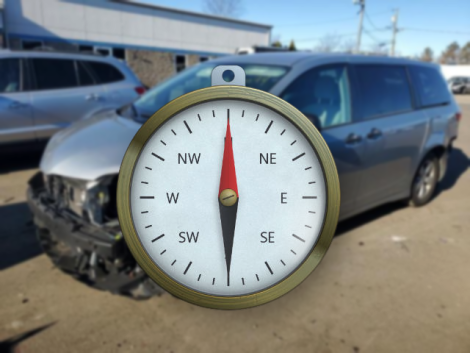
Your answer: {"value": 0, "unit": "°"}
